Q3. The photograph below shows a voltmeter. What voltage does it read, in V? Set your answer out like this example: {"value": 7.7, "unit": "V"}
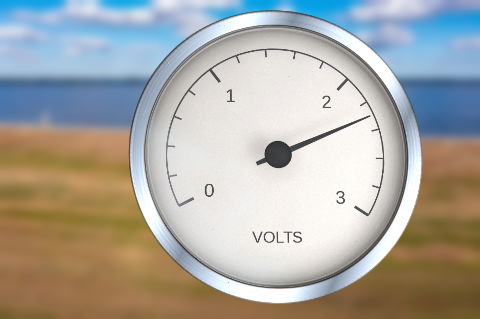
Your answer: {"value": 2.3, "unit": "V"}
